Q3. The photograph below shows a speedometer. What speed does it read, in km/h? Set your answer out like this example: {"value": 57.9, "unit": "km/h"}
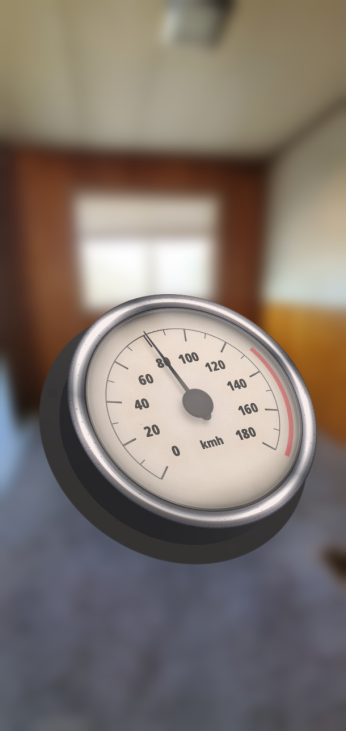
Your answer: {"value": 80, "unit": "km/h"}
